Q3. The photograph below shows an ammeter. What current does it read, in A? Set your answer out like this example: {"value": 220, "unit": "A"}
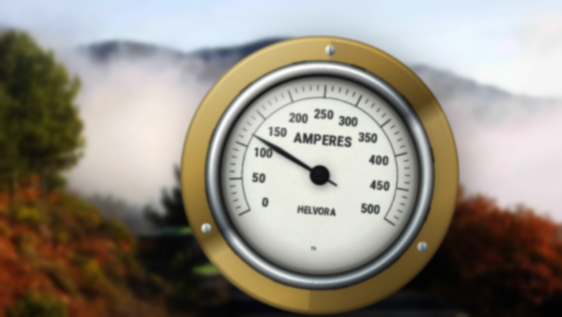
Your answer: {"value": 120, "unit": "A"}
